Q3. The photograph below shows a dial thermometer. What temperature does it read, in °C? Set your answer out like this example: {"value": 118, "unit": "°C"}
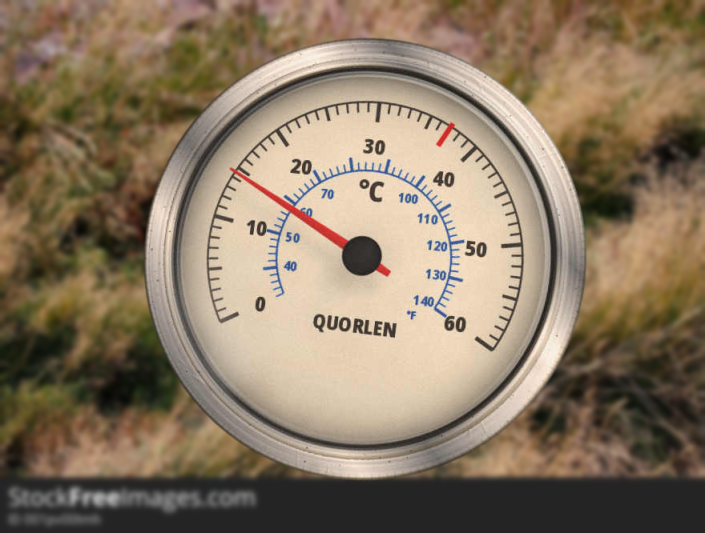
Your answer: {"value": 14.5, "unit": "°C"}
